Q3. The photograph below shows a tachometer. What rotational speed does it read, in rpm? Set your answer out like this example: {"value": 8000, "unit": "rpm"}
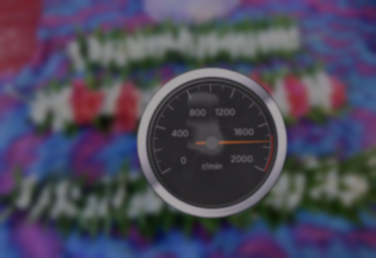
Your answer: {"value": 1750, "unit": "rpm"}
